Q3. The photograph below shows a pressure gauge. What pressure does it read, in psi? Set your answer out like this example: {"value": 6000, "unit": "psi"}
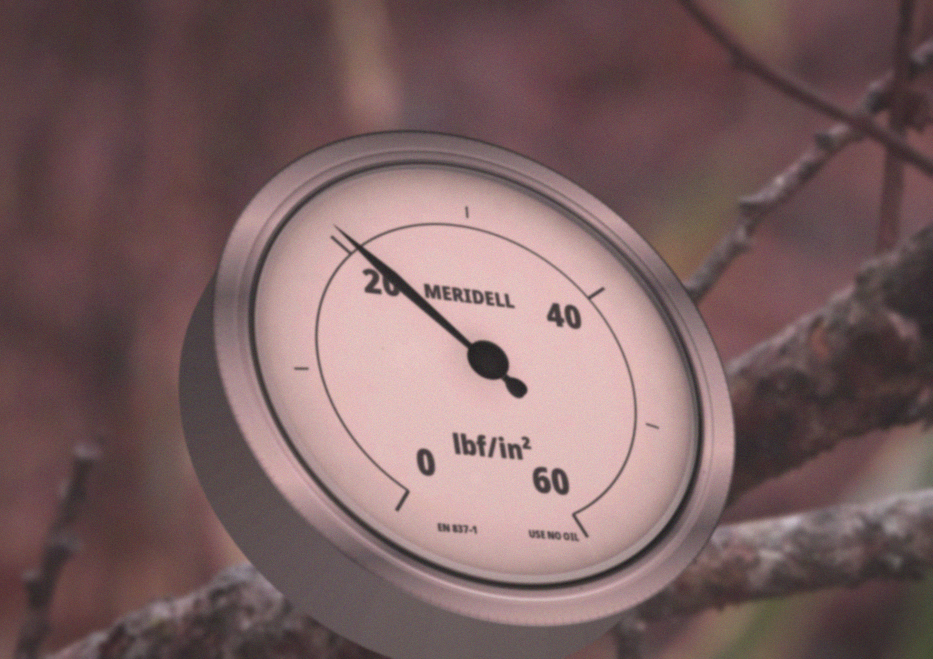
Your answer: {"value": 20, "unit": "psi"}
